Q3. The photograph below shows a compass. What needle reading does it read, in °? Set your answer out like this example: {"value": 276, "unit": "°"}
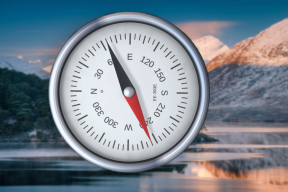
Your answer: {"value": 245, "unit": "°"}
